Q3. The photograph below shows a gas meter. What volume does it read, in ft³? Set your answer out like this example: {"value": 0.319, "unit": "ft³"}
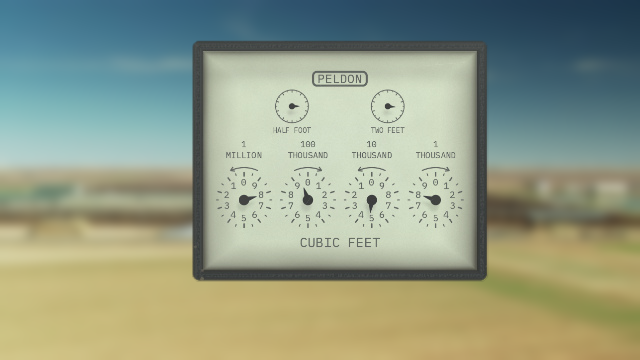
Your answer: {"value": 794800, "unit": "ft³"}
